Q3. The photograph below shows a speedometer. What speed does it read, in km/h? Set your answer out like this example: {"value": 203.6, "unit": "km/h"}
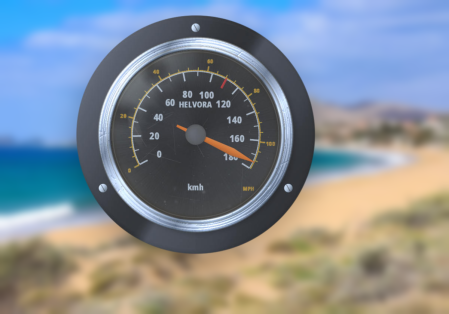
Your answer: {"value": 175, "unit": "km/h"}
